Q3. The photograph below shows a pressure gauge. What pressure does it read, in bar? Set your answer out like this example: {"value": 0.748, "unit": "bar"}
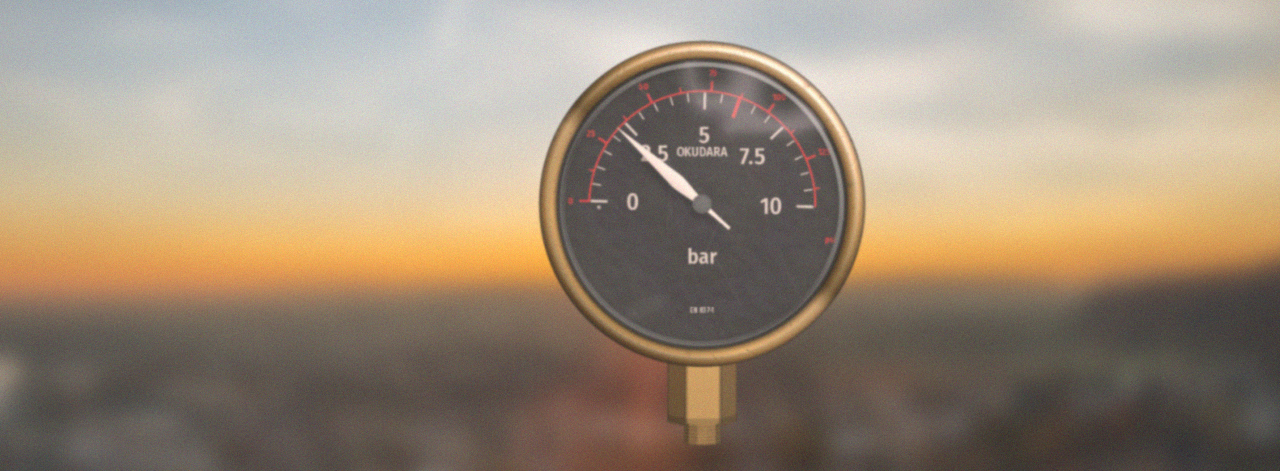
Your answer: {"value": 2.25, "unit": "bar"}
